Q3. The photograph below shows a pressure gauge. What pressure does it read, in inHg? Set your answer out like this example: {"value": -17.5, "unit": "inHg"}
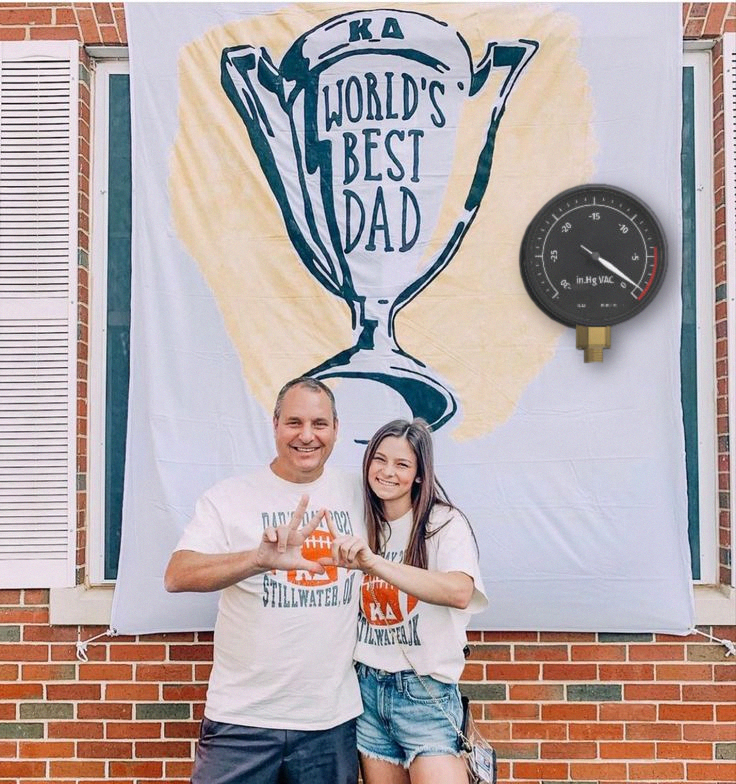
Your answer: {"value": -1, "unit": "inHg"}
